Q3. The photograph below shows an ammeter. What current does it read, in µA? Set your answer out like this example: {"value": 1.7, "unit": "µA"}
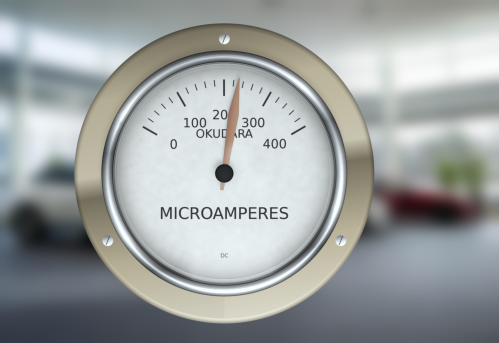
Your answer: {"value": 230, "unit": "µA"}
